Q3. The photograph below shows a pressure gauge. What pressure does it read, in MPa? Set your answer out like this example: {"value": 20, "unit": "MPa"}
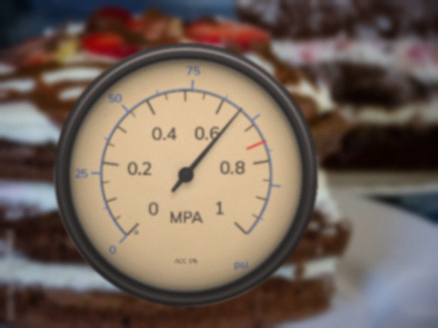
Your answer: {"value": 0.65, "unit": "MPa"}
